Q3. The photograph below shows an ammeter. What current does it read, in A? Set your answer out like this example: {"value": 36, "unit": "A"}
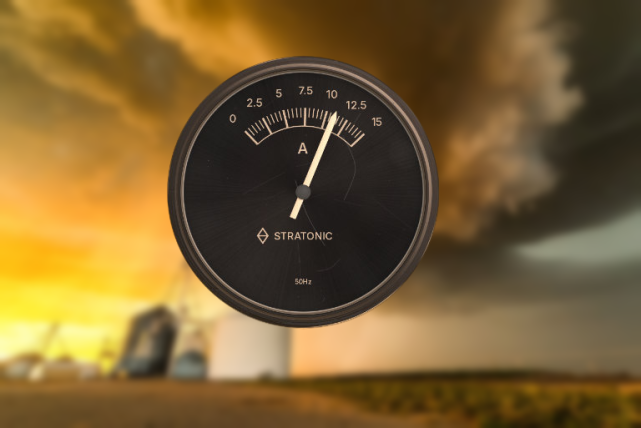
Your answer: {"value": 11, "unit": "A"}
